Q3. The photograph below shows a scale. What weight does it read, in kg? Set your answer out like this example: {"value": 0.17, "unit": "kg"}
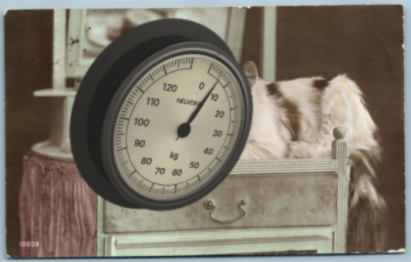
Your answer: {"value": 5, "unit": "kg"}
